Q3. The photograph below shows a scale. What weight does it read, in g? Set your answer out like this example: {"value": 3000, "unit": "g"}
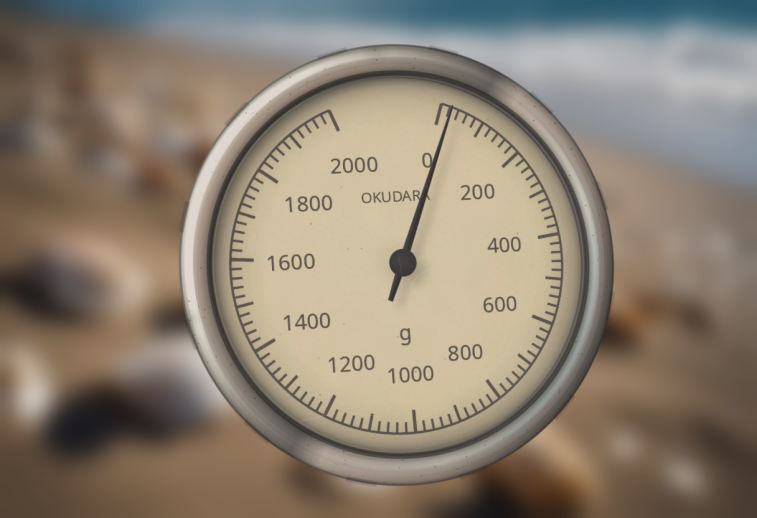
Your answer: {"value": 20, "unit": "g"}
